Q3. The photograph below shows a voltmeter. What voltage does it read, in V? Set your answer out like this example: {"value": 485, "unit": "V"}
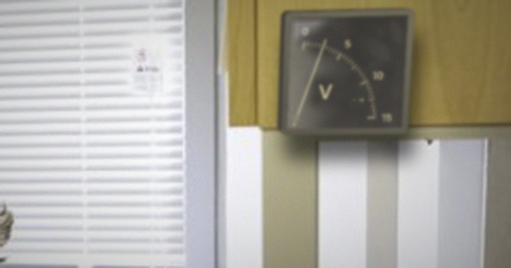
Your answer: {"value": 2.5, "unit": "V"}
